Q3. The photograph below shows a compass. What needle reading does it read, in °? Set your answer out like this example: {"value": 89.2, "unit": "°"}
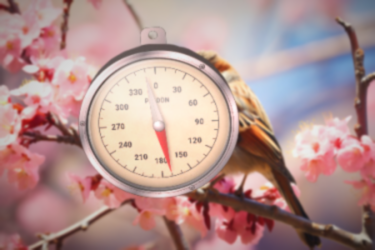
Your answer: {"value": 170, "unit": "°"}
